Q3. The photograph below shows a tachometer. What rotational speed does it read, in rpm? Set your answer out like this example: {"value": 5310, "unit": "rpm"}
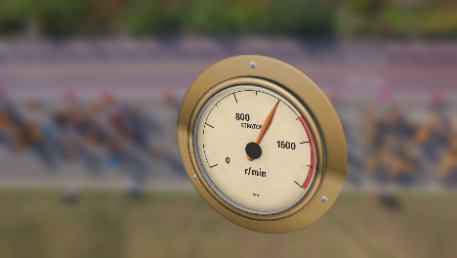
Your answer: {"value": 1200, "unit": "rpm"}
